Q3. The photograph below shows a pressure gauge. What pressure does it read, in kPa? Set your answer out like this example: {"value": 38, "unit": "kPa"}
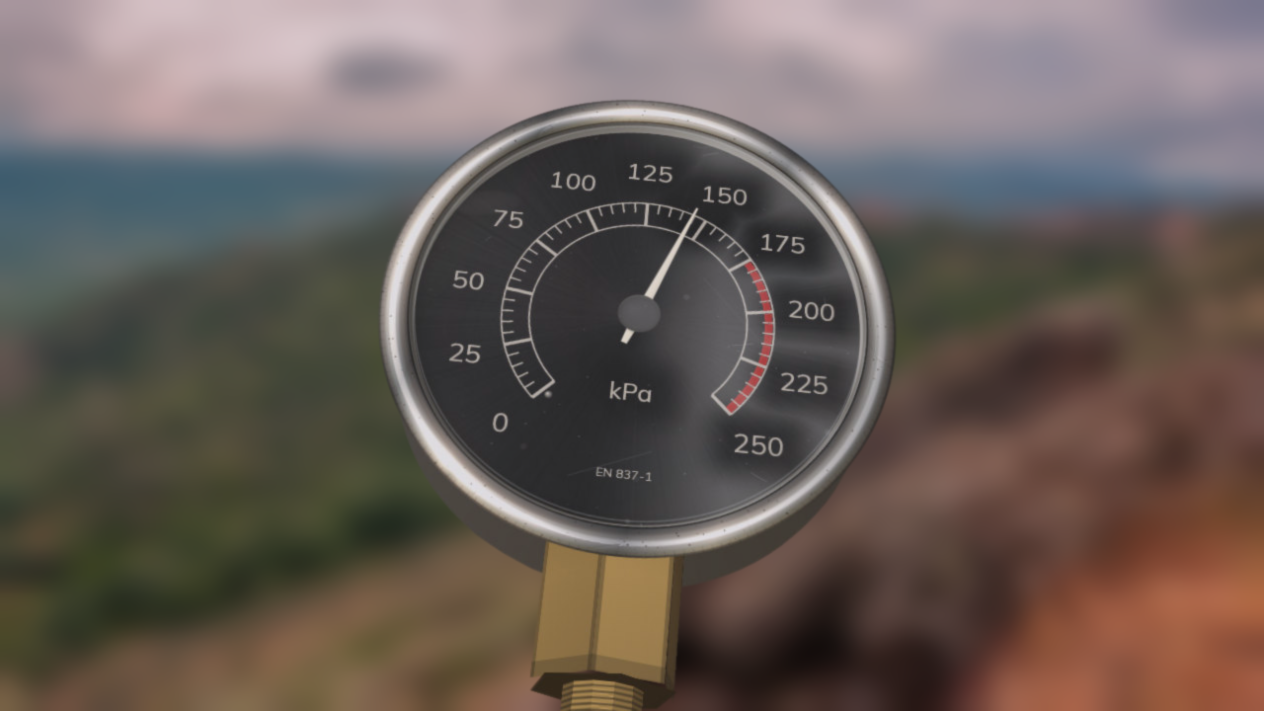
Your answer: {"value": 145, "unit": "kPa"}
